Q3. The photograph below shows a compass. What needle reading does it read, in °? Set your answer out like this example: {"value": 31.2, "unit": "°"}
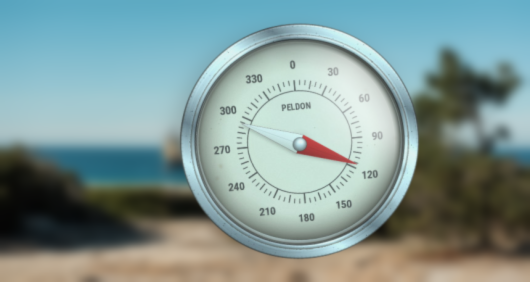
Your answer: {"value": 115, "unit": "°"}
